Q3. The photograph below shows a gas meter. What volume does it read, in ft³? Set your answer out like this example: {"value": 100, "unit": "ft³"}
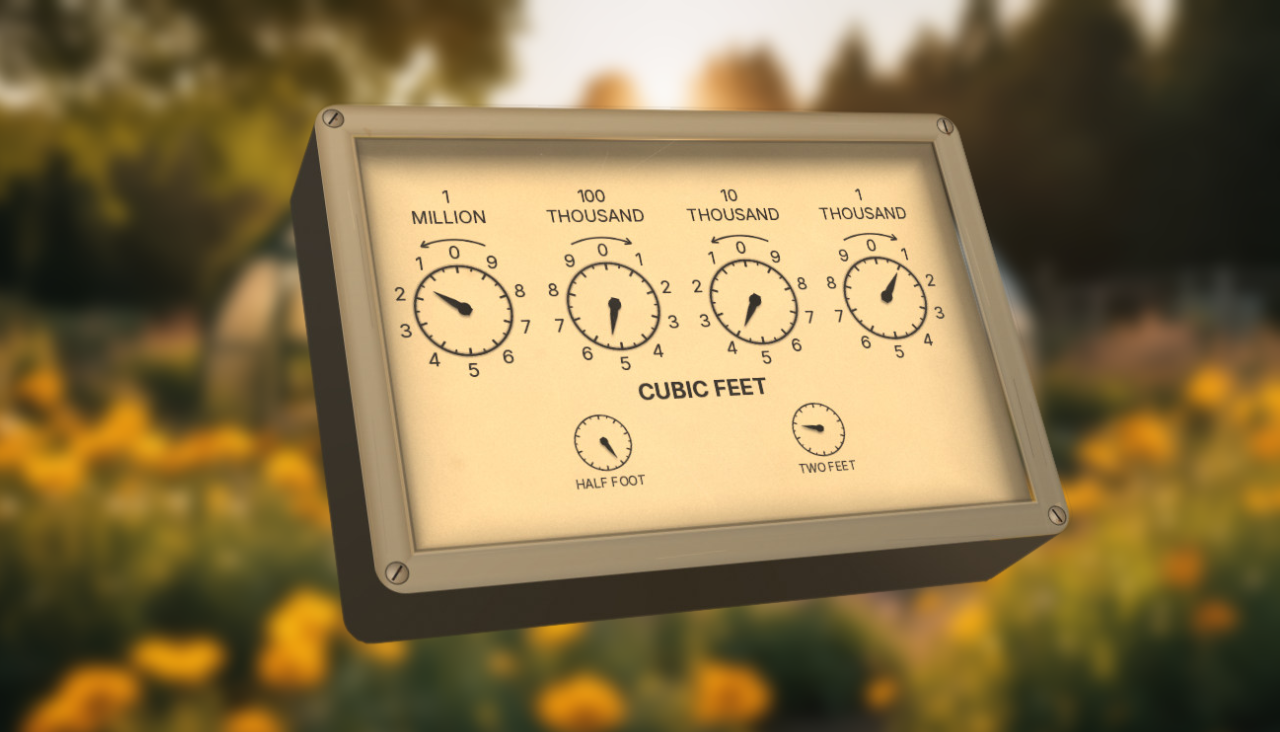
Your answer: {"value": 154100, "unit": "ft³"}
